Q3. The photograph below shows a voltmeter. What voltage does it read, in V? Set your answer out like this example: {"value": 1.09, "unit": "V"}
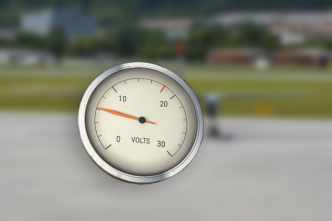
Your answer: {"value": 6, "unit": "V"}
